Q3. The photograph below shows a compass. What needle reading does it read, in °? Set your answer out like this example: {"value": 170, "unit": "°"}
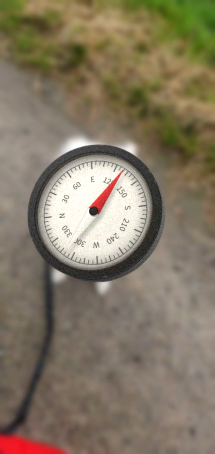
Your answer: {"value": 130, "unit": "°"}
